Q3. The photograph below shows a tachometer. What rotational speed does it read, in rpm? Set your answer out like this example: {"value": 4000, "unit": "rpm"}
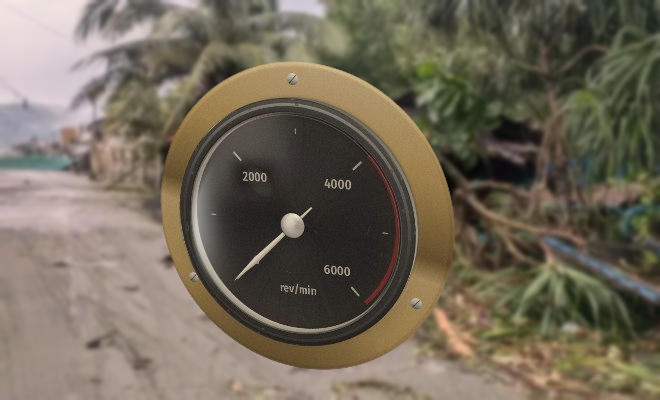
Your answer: {"value": 0, "unit": "rpm"}
